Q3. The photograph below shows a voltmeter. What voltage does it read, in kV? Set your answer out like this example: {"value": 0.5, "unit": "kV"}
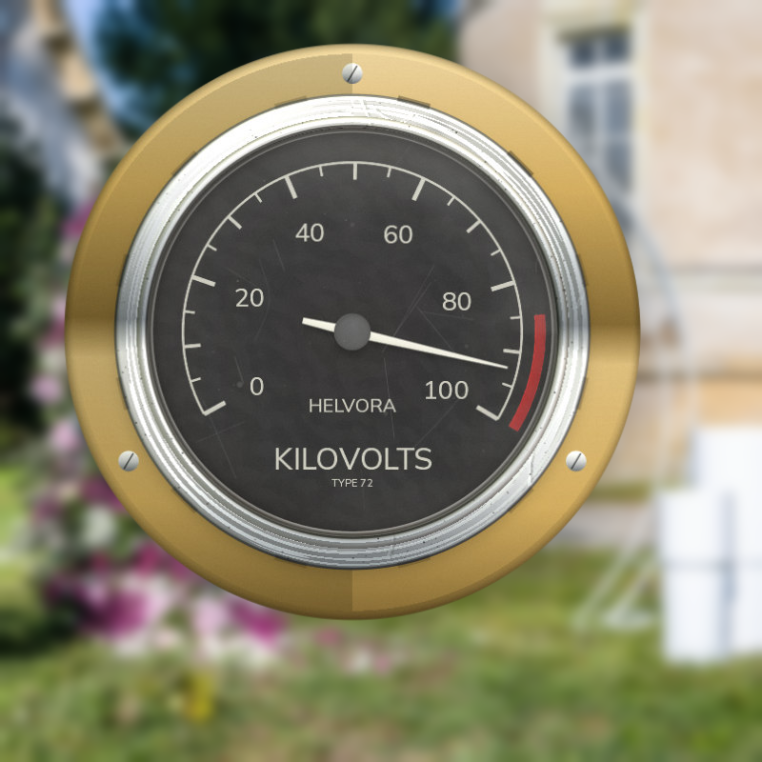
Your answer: {"value": 92.5, "unit": "kV"}
